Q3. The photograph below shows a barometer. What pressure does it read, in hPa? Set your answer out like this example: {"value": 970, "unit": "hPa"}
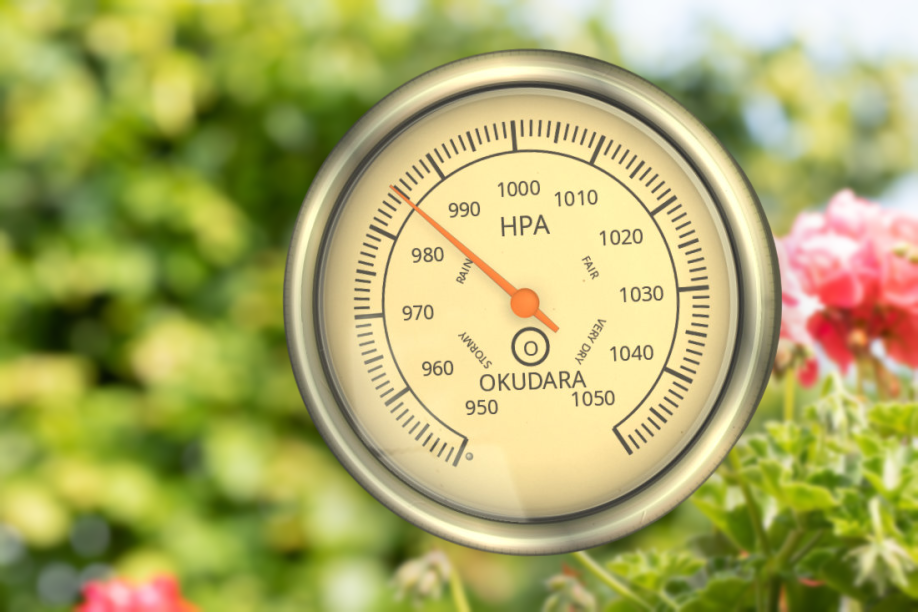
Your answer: {"value": 985, "unit": "hPa"}
